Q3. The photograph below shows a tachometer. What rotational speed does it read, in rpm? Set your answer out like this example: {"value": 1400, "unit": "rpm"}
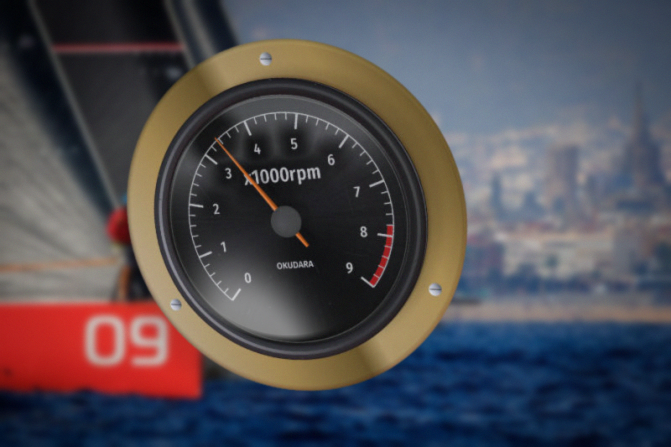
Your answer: {"value": 3400, "unit": "rpm"}
